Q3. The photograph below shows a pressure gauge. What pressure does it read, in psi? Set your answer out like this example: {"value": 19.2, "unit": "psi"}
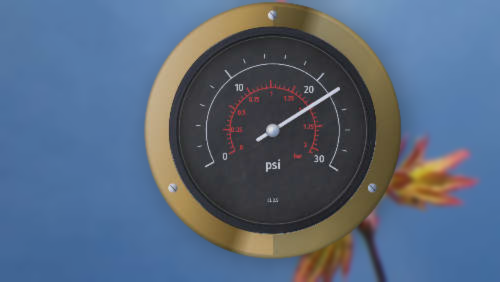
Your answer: {"value": 22, "unit": "psi"}
